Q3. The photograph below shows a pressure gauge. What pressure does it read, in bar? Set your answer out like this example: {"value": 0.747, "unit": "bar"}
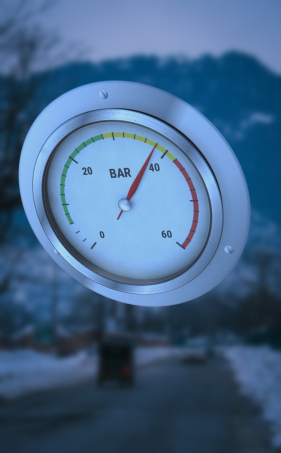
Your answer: {"value": 38, "unit": "bar"}
